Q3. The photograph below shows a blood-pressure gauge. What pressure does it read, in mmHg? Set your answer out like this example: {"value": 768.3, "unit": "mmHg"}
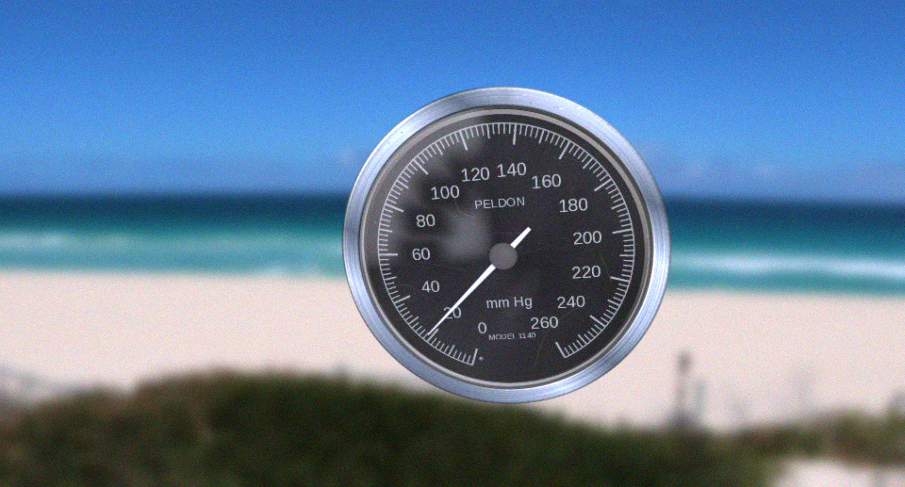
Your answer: {"value": 22, "unit": "mmHg"}
